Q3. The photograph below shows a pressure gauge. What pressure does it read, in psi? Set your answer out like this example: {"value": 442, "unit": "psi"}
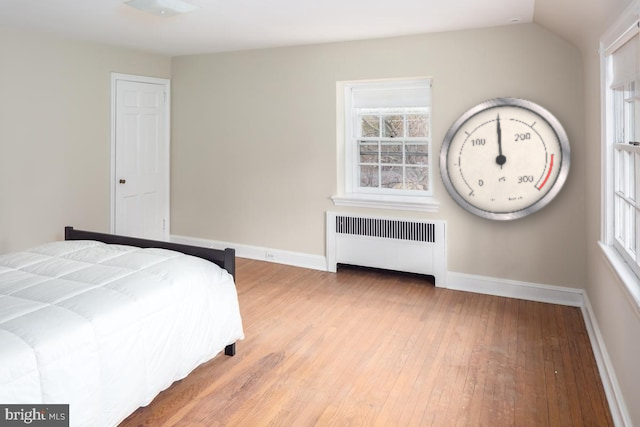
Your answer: {"value": 150, "unit": "psi"}
